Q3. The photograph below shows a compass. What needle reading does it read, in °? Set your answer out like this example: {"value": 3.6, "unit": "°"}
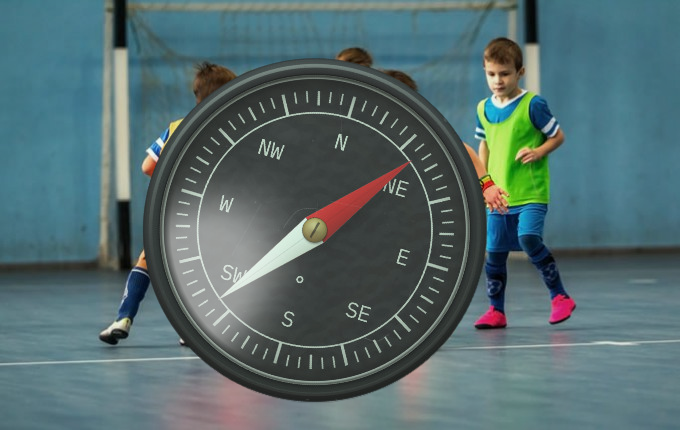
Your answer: {"value": 37.5, "unit": "°"}
